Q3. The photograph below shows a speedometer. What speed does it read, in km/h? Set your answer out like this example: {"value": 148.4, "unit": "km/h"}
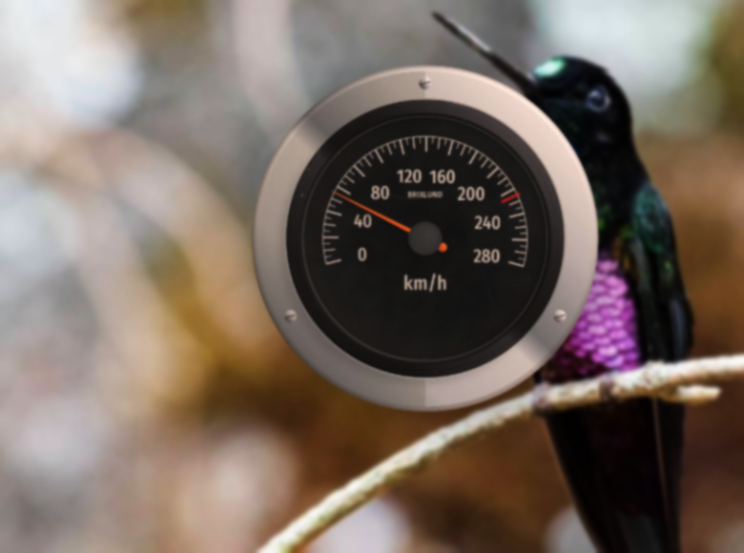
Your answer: {"value": 55, "unit": "km/h"}
